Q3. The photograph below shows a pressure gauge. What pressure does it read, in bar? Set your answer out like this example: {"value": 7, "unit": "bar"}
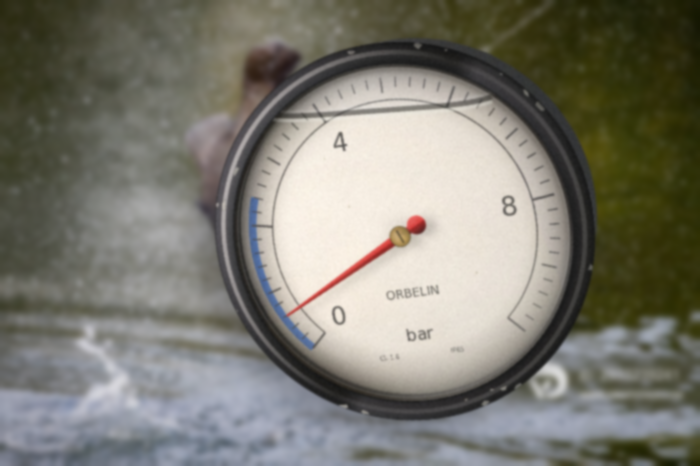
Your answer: {"value": 0.6, "unit": "bar"}
